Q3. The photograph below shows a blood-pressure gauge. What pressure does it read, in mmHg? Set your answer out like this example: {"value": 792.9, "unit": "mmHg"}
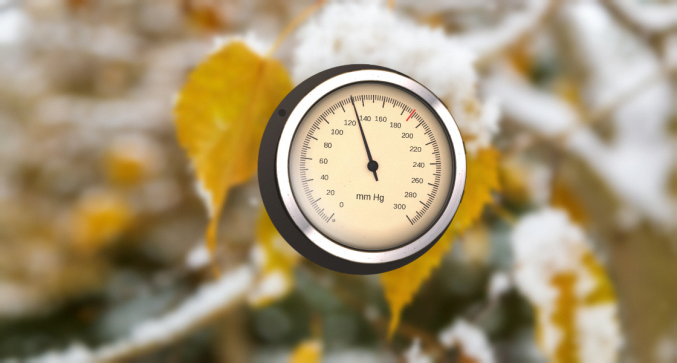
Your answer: {"value": 130, "unit": "mmHg"}
